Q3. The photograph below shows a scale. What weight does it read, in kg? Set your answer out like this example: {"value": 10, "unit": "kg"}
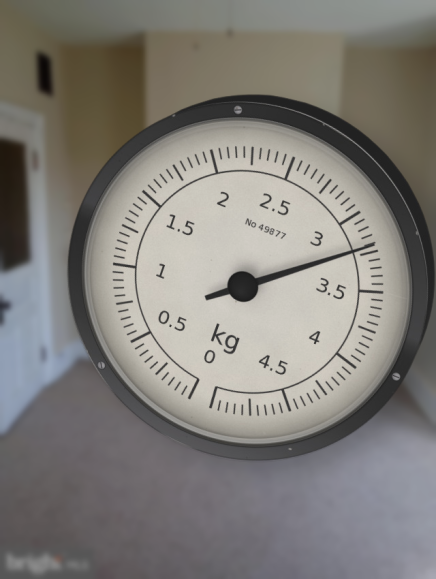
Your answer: {"value": 3.2, "unit": "kg"}
